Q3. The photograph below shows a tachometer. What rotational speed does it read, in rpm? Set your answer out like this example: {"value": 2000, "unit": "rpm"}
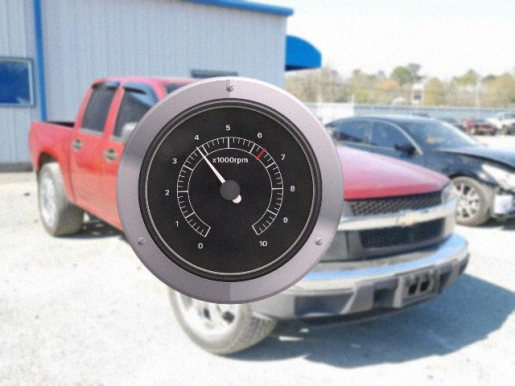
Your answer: {"value": 3800, "unit": "rpm"}
